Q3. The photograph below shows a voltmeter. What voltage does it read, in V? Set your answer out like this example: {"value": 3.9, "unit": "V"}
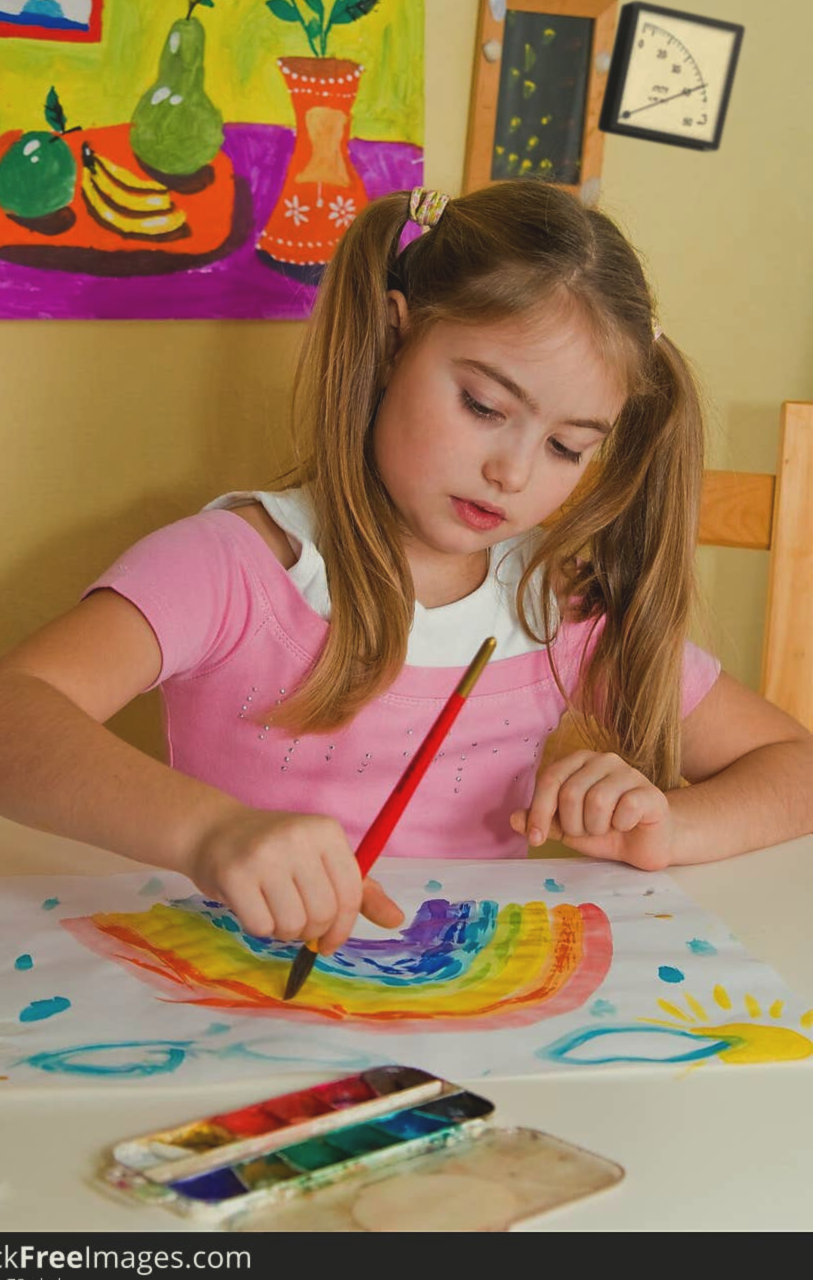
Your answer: {"value": 40, "unit": "V"}
